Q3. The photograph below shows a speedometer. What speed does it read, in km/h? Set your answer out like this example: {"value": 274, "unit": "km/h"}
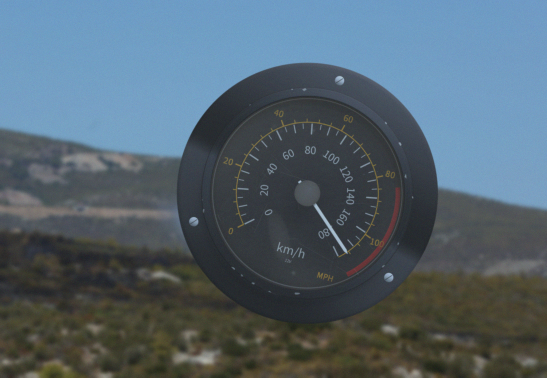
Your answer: {"value": 175, "unit": "km/h"}
